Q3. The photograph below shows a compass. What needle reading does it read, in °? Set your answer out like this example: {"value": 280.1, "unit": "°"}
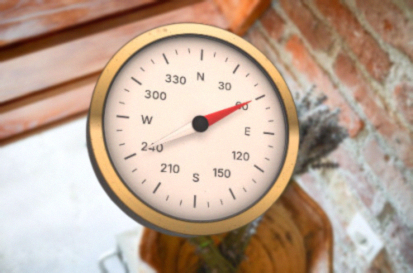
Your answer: {"value": 60, "unit": "°"}
